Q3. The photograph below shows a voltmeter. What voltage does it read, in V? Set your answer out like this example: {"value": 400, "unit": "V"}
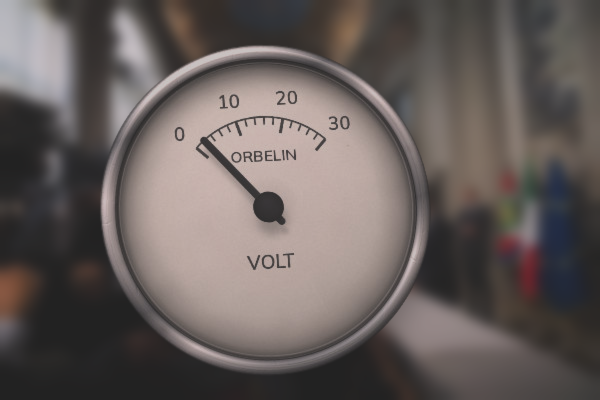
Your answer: {"value": 2, "unit": "V"}
